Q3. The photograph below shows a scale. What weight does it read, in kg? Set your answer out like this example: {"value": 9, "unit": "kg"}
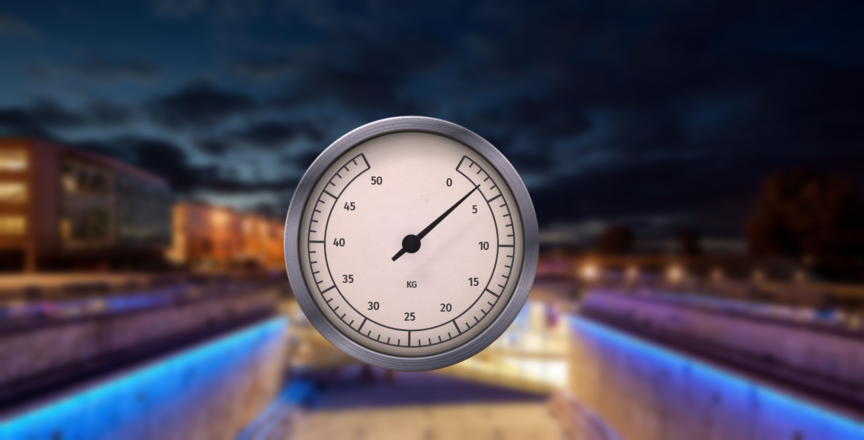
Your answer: {"value": 3, "unit": "kg"}
